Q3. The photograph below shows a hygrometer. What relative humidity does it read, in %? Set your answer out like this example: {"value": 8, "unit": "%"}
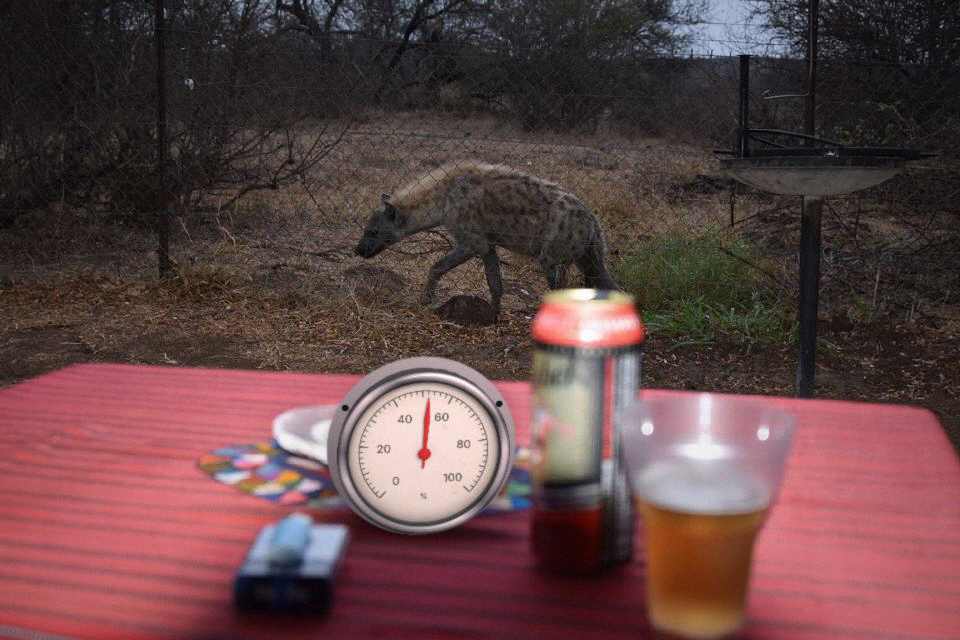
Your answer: {"value": 52, "unit": "%"}
